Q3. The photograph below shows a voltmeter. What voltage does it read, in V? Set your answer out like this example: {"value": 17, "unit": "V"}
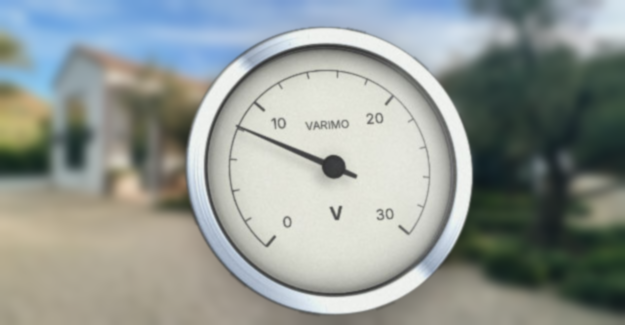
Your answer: {"value": 8, "unit": "V"}
